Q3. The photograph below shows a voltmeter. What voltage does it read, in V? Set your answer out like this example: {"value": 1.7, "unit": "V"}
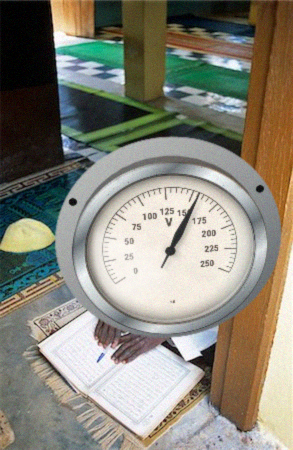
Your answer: {"value": 155, "unit": "V"}
